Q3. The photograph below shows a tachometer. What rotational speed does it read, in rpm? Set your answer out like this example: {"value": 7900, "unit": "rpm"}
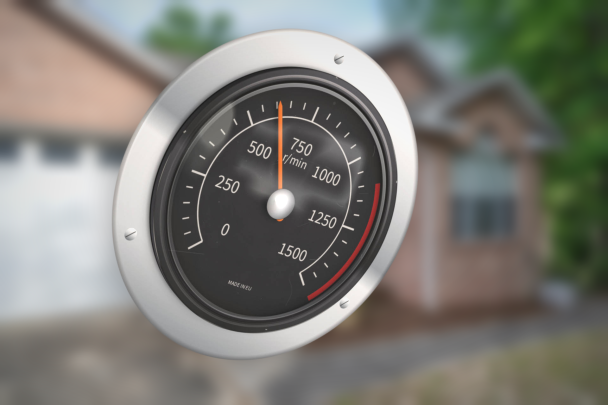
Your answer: {"value": 600, "unit": "rpm"}
